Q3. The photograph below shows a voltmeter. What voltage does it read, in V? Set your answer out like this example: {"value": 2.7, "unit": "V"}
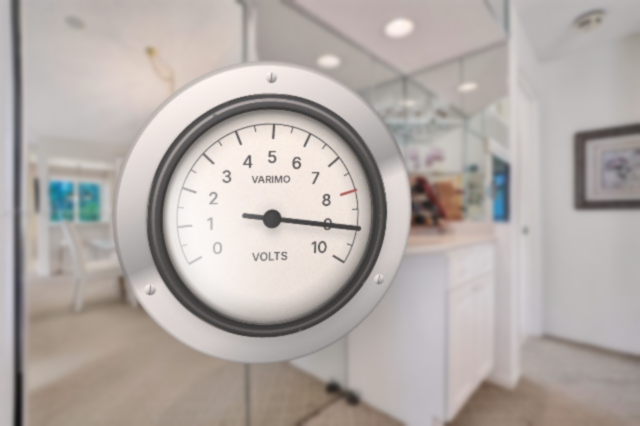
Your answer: {"value": 9, "unit": "V"}
